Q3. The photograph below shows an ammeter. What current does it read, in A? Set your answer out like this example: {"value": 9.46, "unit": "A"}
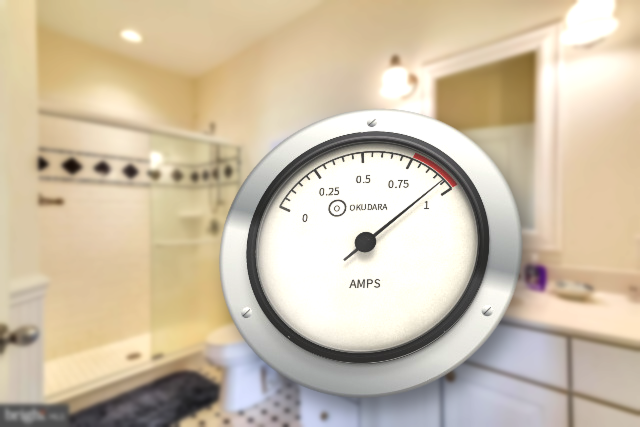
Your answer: {"value": 0.95, "unit": "A"}
